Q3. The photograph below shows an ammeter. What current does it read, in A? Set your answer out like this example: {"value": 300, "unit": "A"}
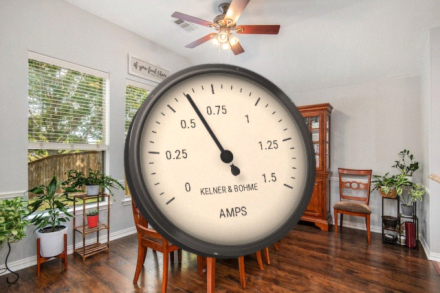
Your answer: {"value": 0.6, "unit": "A"}
